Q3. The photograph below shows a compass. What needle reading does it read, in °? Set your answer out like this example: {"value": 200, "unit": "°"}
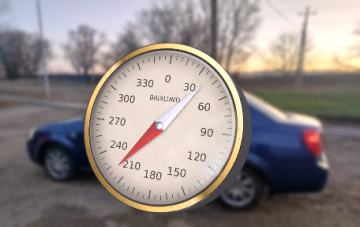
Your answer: {"value": 220, "unit": "°"}
